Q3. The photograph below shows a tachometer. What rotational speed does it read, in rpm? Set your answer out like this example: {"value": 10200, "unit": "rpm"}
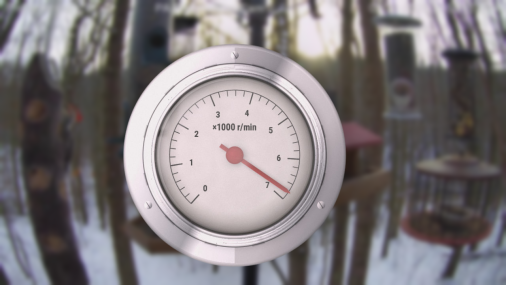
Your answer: {"value": 6800, "unit": "rpm"}
